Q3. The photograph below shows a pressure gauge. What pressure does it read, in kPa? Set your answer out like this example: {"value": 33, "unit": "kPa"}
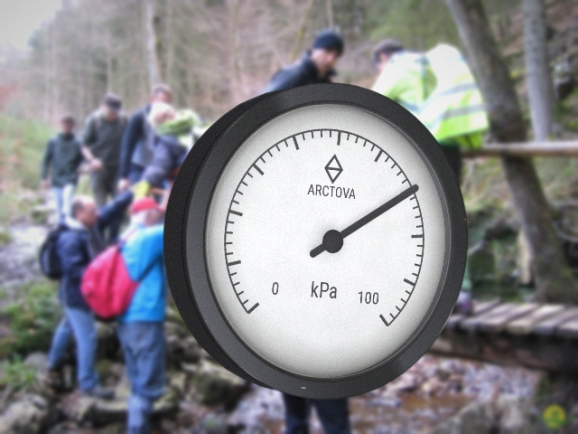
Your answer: {"value": 70, "unit": "kPa"}
